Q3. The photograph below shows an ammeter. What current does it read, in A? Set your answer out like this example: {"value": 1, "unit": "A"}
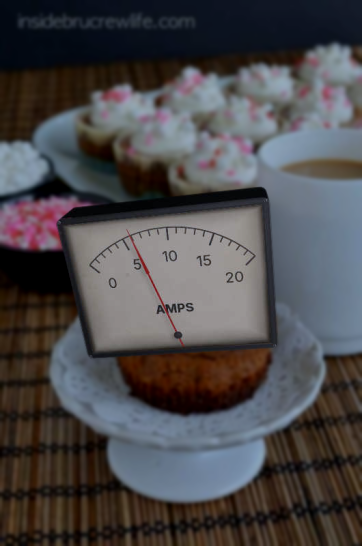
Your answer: {"value": 6, "unit": "A"}
